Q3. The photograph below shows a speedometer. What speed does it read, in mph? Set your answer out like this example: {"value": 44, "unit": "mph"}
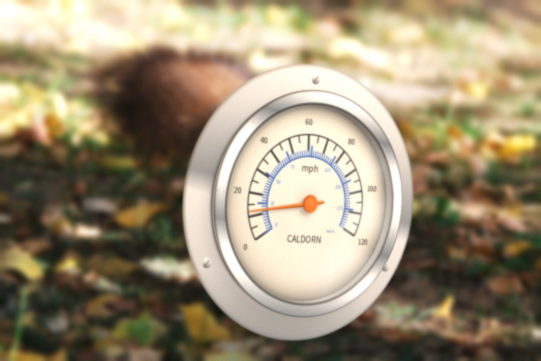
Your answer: {"value": 12.5, "unit": "mph"}
